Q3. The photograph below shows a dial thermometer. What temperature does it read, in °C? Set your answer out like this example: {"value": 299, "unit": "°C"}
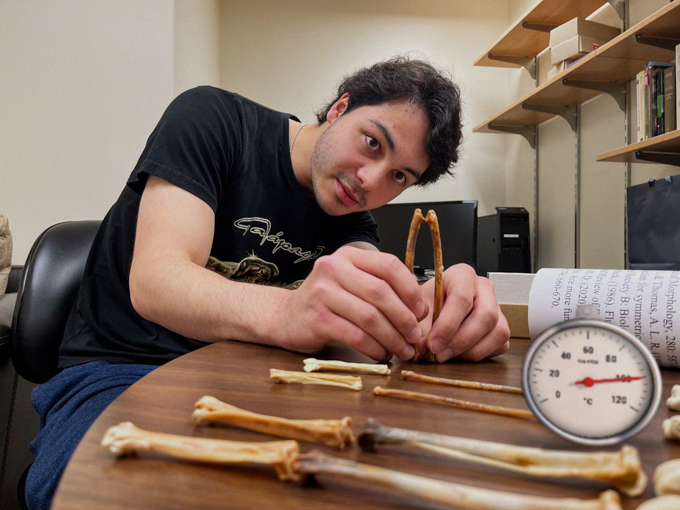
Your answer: {"value": 100, "unit": "°C"}
